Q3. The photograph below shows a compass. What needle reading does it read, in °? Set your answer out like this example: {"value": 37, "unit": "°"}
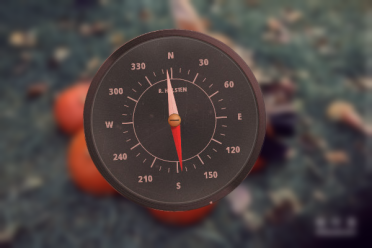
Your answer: {"value": 175, "unit": "°"}
